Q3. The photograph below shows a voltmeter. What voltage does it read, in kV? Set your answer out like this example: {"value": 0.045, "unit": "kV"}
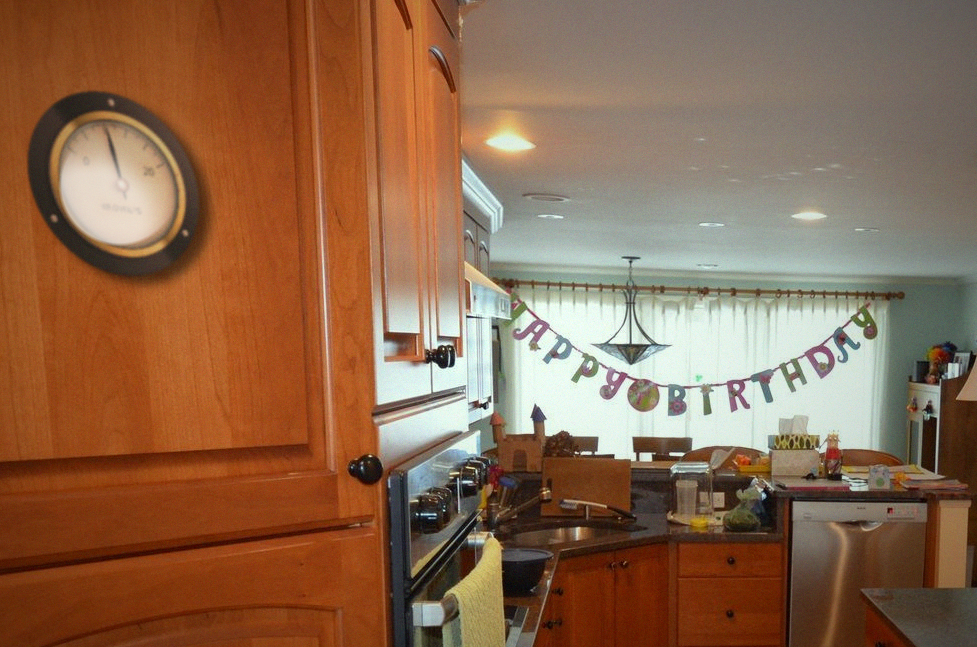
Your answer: {"value": 8, "unit": "kV"}
